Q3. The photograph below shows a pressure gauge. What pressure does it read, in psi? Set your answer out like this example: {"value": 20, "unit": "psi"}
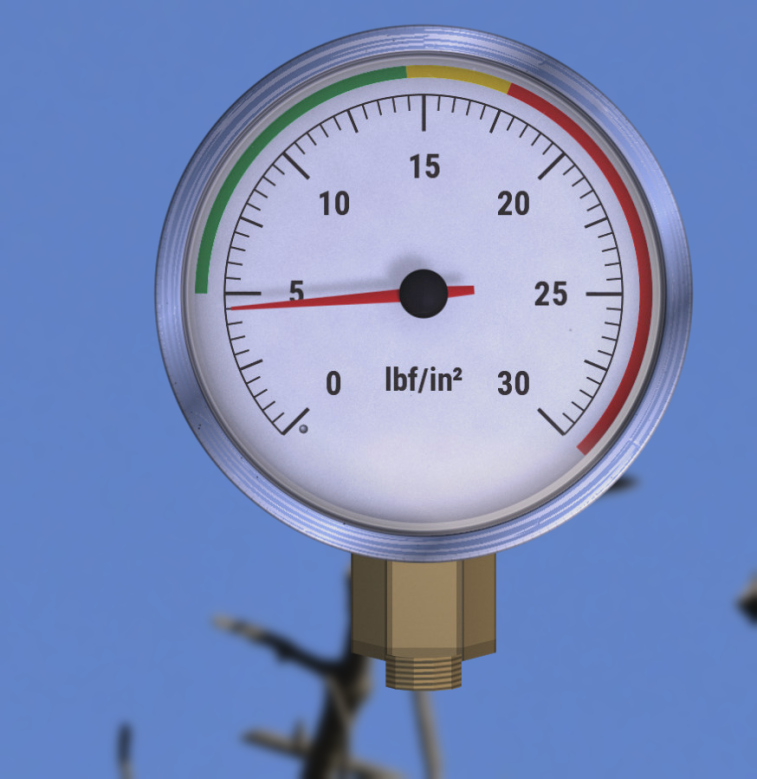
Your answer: {"value": 4.5, "unit": "psi"}
